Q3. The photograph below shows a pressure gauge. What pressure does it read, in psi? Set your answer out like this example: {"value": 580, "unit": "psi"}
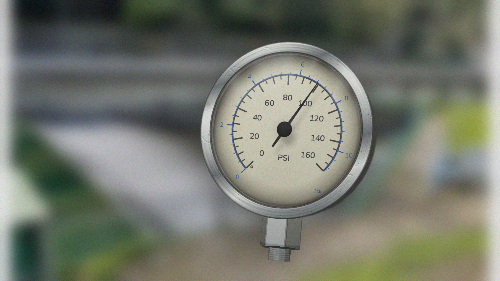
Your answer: {"value": 100, "unit": "psi"}
